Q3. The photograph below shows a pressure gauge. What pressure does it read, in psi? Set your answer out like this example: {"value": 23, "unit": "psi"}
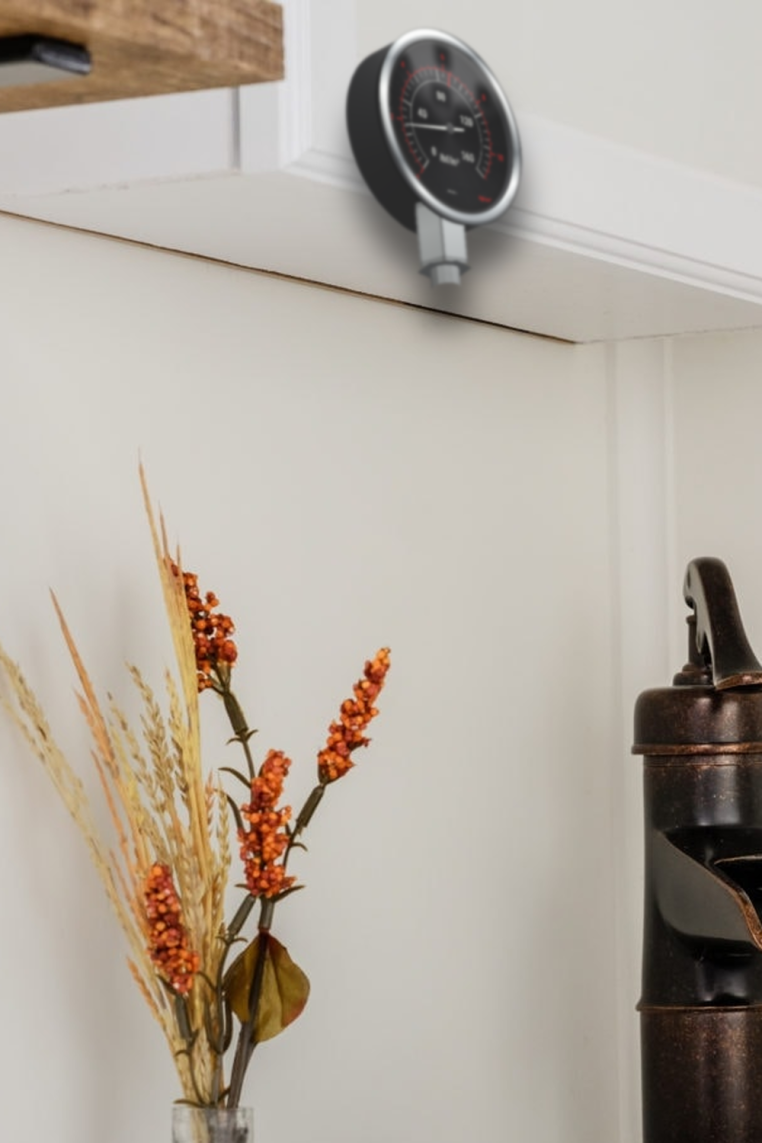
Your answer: {"value": 25, "unit": "psi"}
